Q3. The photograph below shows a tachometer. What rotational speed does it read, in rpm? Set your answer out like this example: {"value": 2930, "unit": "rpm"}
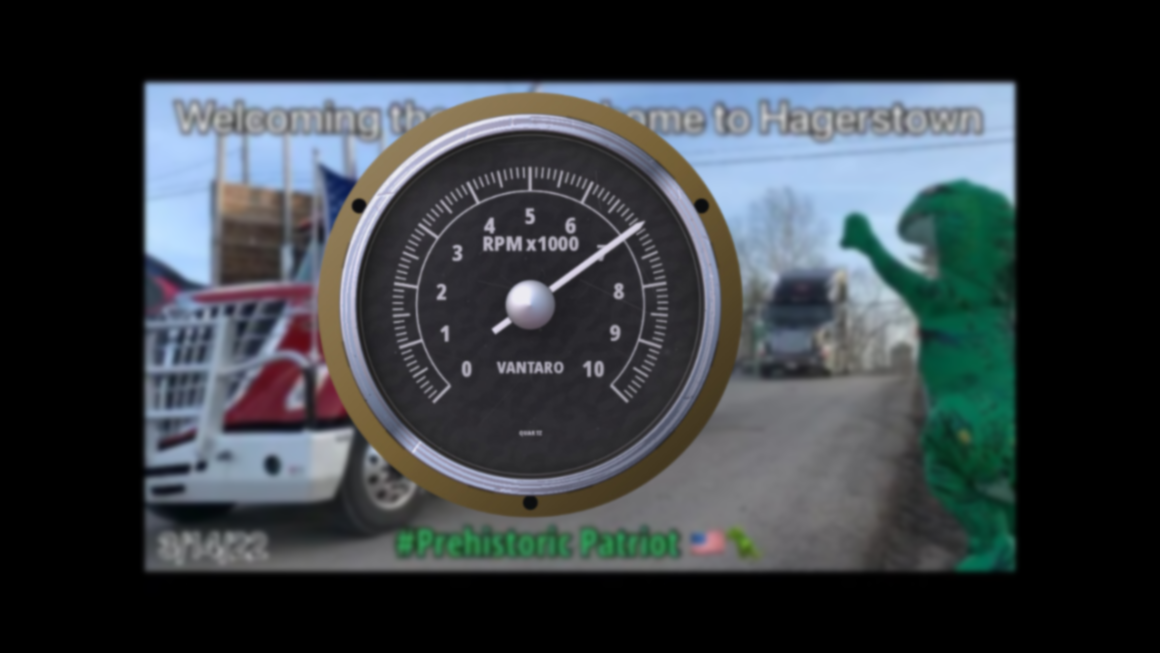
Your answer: {"value": 7000, "unit": "rpm"}
